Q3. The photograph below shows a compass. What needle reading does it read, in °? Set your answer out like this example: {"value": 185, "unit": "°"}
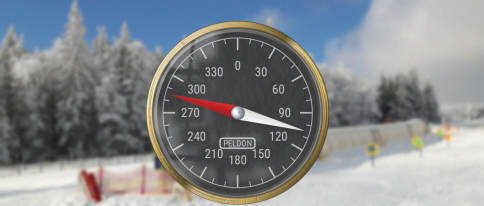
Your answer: {"value": 285, "unit": "°"}
